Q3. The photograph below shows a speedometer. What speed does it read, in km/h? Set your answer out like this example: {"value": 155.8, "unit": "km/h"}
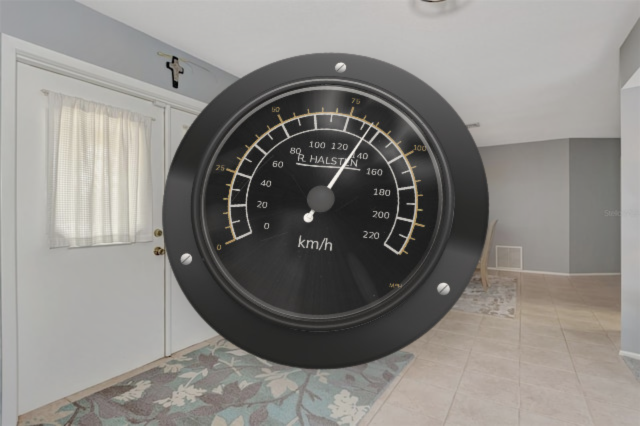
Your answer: {"value": 135, "unit": "km/h"}
